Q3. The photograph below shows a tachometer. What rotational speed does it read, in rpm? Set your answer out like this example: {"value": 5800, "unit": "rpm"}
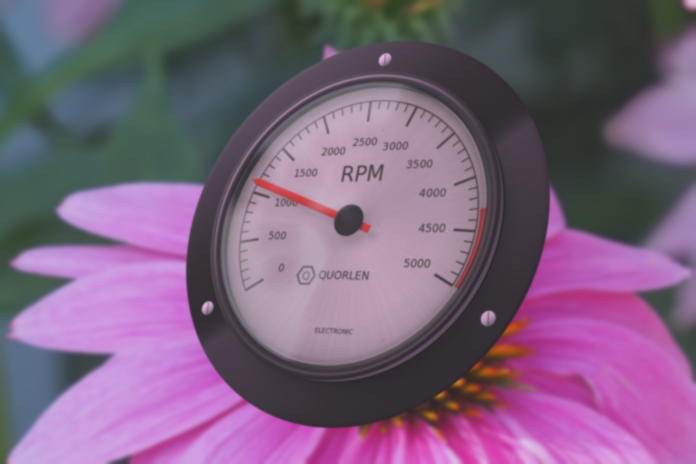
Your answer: {"value": 1100, "unit": "rpm"}
